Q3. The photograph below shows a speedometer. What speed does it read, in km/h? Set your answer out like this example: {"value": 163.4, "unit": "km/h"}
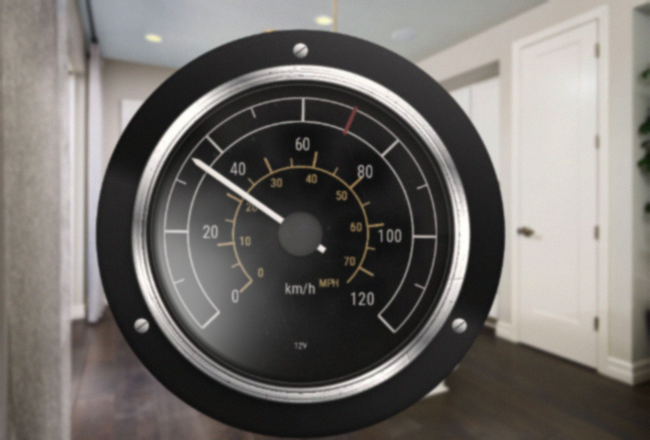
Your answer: {"value": 35, "unit": "km/h"}
